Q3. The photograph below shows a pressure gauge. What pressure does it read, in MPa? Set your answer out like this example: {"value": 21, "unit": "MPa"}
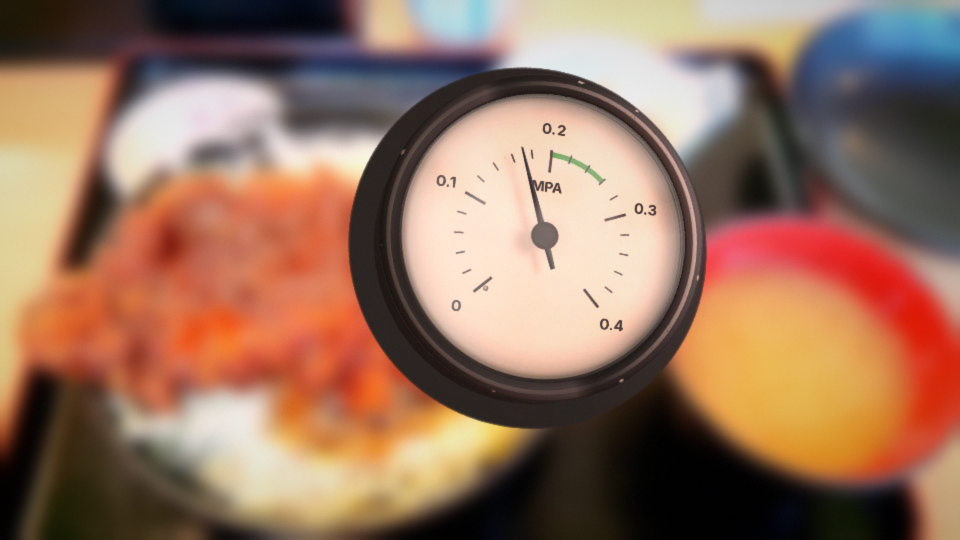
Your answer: {"value": 0.17, "unit": "MPa"}
